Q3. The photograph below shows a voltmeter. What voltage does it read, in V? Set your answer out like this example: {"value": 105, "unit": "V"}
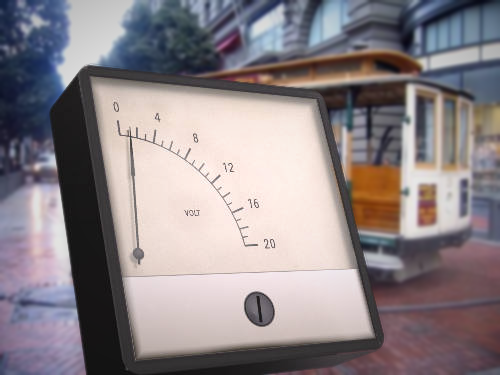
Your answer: {"value": 1, "unit": "V"}
